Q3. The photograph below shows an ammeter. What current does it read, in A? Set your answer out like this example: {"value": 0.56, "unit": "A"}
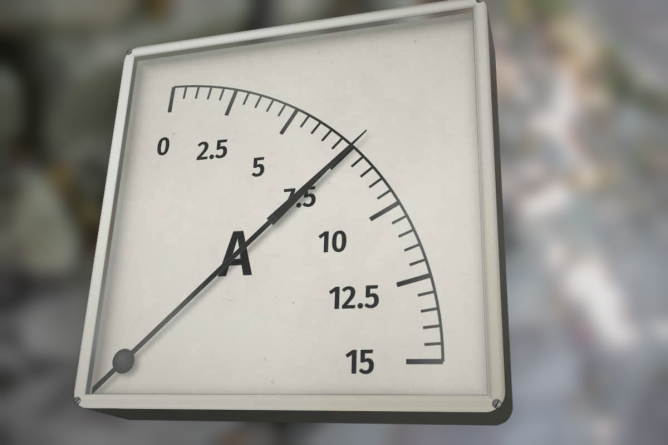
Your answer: {"value": 7.5, "unit": "A"}
